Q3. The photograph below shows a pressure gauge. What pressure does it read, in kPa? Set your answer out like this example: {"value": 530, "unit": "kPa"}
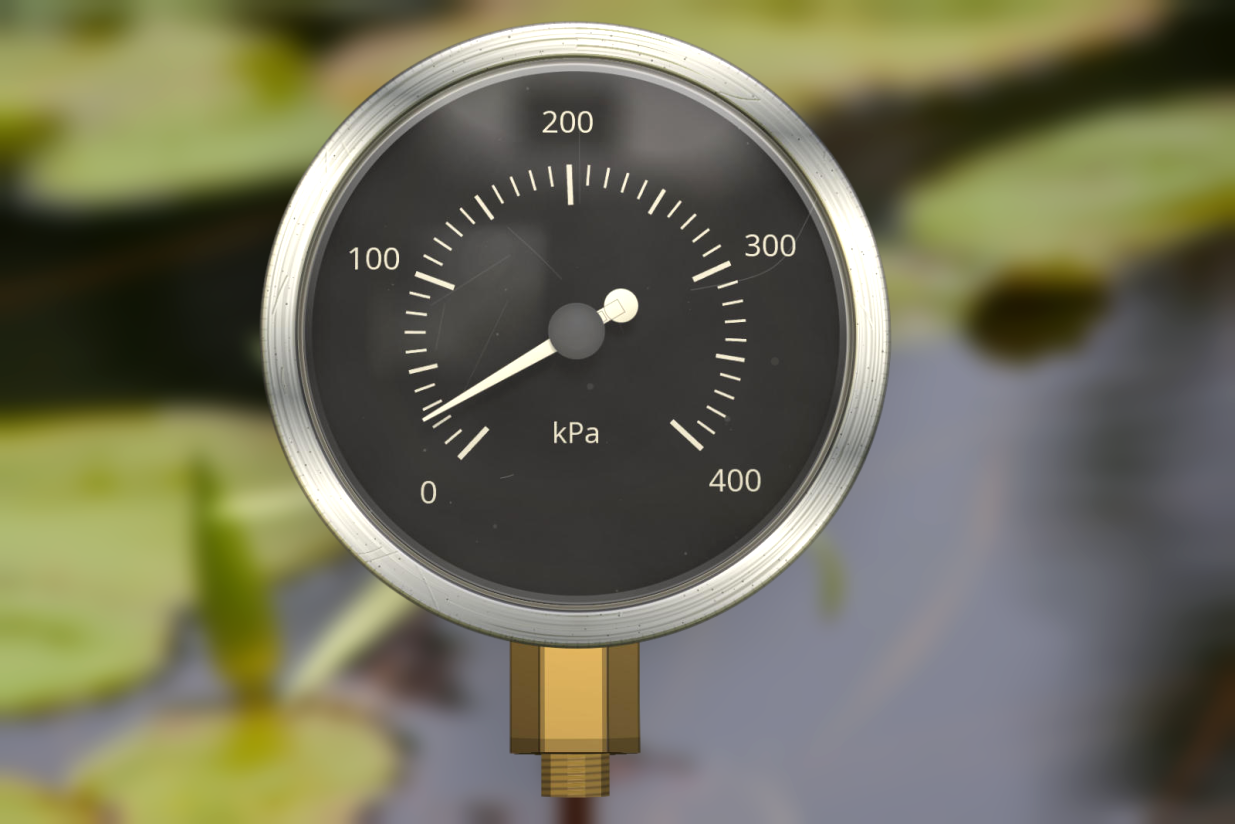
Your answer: {"value": 25, "unit": "kPa"}
